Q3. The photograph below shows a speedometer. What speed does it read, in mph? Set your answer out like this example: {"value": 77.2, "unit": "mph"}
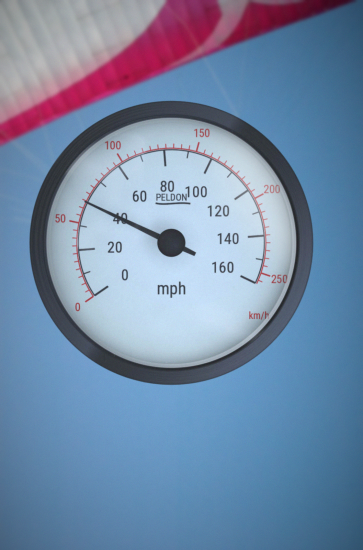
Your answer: {"value": 40, "unit": "mph"}
